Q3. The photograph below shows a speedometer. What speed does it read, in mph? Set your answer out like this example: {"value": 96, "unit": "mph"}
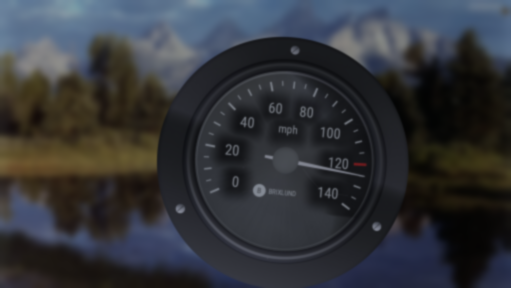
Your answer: {"value": 125, "unit": "mph"}
